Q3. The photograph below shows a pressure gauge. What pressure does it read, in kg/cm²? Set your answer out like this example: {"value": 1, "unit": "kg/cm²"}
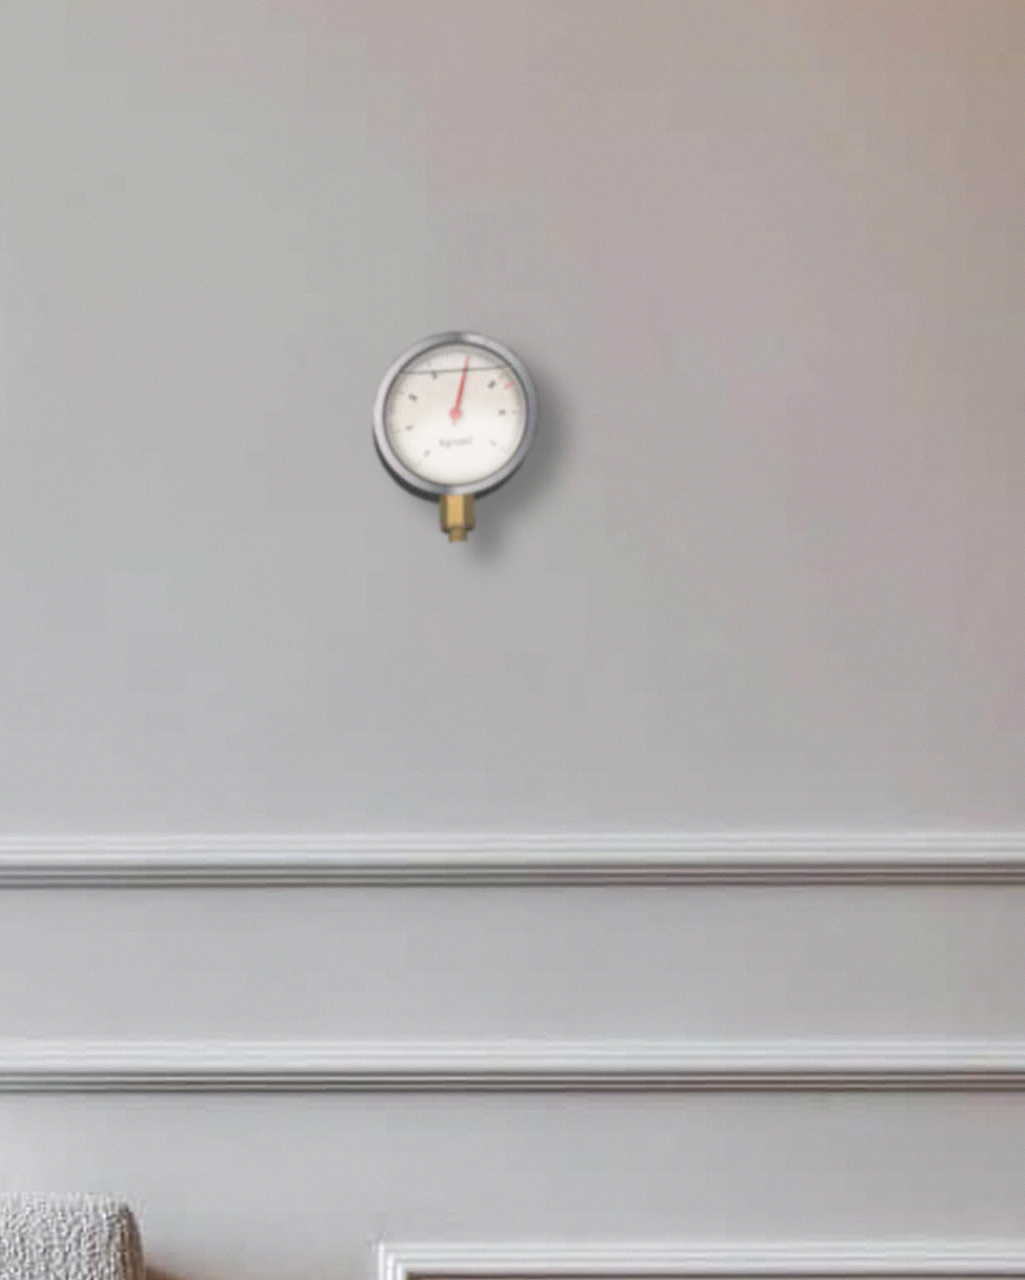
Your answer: {"value": 4, "unit": "kg/cm²"}
